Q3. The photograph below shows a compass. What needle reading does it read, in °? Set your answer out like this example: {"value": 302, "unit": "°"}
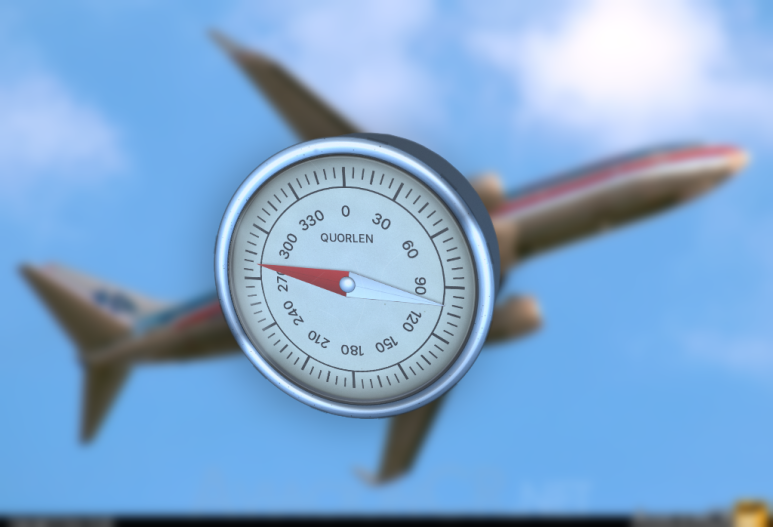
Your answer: {"value": 280, "unit": "°"}
